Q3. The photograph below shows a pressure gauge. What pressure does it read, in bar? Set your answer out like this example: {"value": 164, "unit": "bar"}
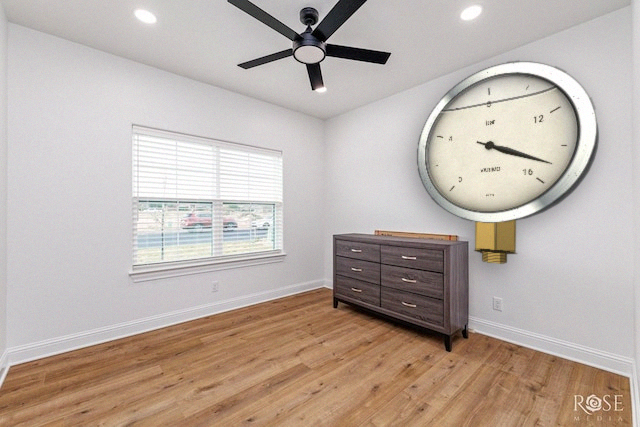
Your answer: {"value": 15, "unit": "bar"}
